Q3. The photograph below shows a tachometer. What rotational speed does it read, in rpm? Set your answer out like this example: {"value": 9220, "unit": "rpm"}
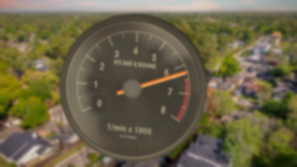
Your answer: {"value": 6250, "unit": "rpm"}
